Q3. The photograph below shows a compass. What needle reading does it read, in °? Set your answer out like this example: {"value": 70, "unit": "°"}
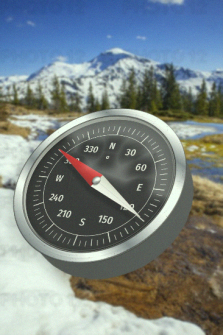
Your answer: {"value": 300, "unit": "°"}
